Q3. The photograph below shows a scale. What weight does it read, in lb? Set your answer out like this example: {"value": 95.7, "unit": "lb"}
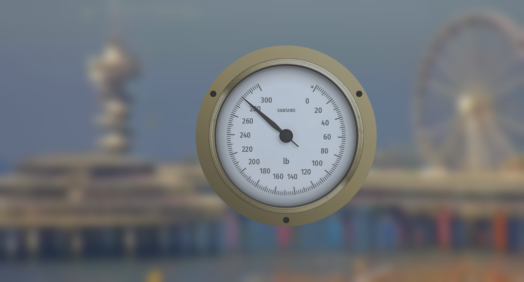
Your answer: {"value": 280, "unit": "lb"}
